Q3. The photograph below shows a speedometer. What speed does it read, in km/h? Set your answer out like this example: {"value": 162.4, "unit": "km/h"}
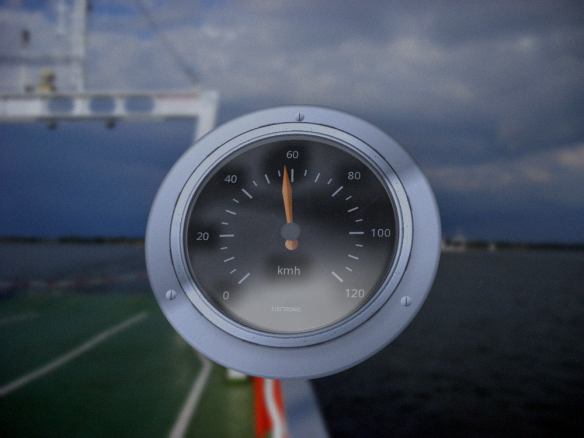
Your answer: {"value": 57.5, "unit": "km/h"}
